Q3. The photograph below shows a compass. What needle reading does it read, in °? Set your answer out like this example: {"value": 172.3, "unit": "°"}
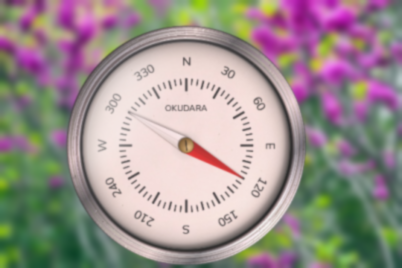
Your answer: {"value": 120, "unit": "°"}
